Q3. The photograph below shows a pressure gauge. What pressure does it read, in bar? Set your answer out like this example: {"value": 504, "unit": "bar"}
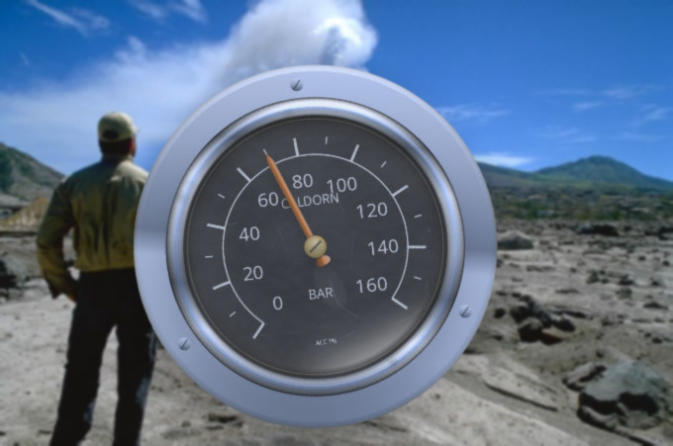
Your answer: {"value": 70, "unit": "bar"}
